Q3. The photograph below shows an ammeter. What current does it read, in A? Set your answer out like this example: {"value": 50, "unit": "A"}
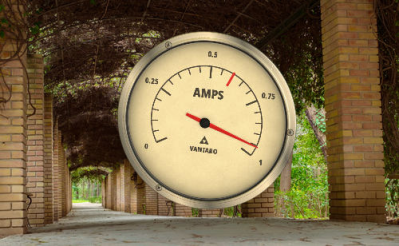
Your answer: {"value": 0.95, "unit": "A"}
